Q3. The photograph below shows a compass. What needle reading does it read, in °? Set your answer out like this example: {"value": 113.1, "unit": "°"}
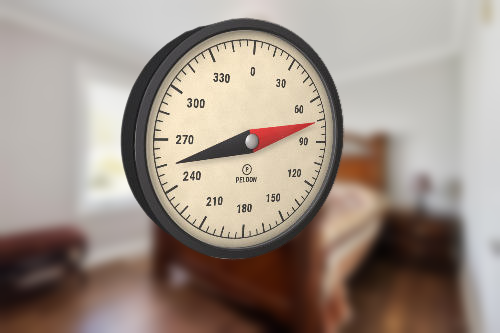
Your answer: {"value": 75, "unit": "°"}
